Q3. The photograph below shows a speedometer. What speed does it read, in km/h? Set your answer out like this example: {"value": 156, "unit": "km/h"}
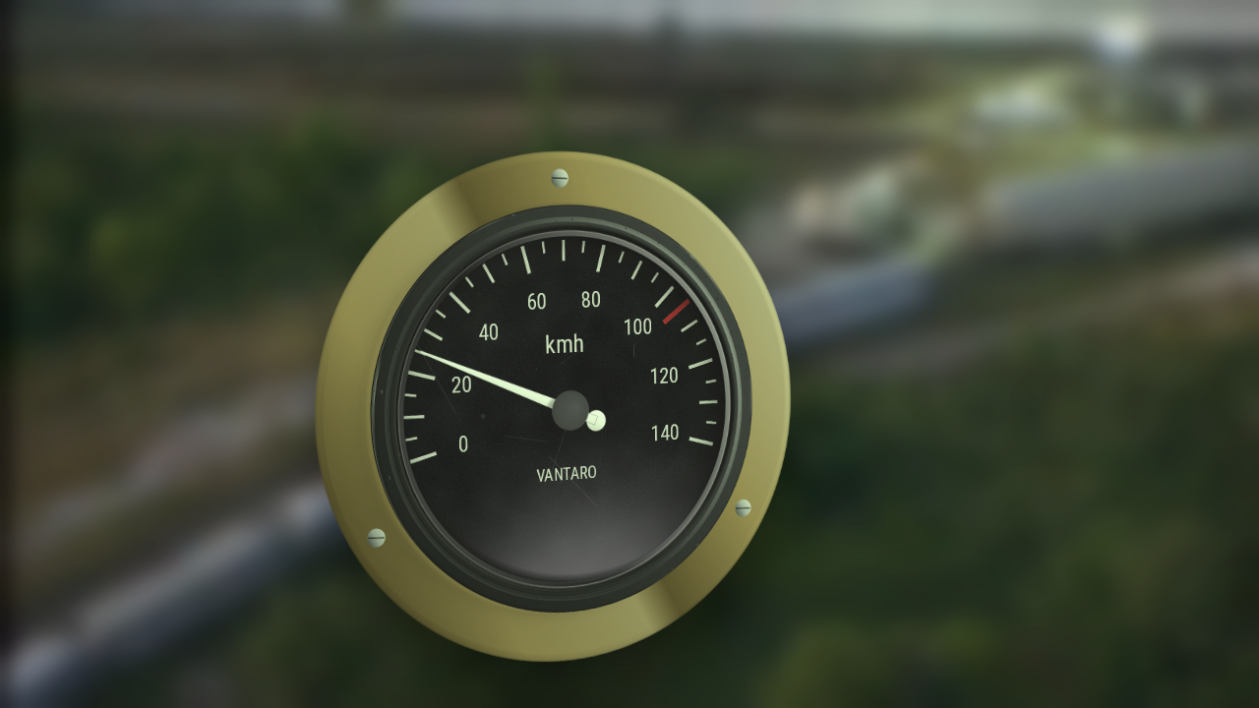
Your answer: {"value": 25, "unit": "km/h"}
